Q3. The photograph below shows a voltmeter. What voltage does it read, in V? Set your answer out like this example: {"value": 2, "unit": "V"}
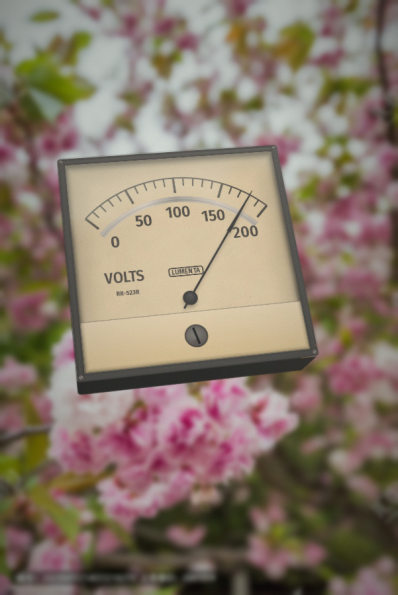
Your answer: {"value": 180, "unit": "V"}
